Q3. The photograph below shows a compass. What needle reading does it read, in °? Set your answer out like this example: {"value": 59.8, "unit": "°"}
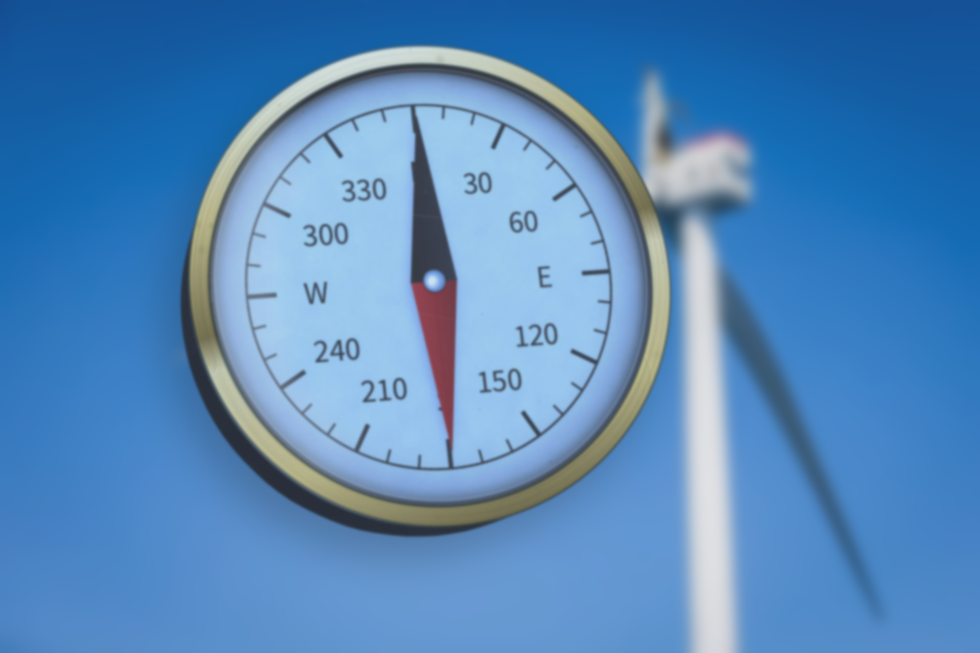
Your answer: {"value": 180, "unit": "°"}
